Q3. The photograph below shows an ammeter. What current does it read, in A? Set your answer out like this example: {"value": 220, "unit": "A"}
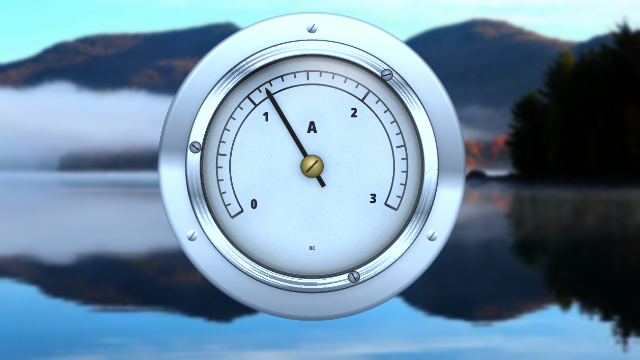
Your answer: {"value": 1.15, "unit": "A"}
